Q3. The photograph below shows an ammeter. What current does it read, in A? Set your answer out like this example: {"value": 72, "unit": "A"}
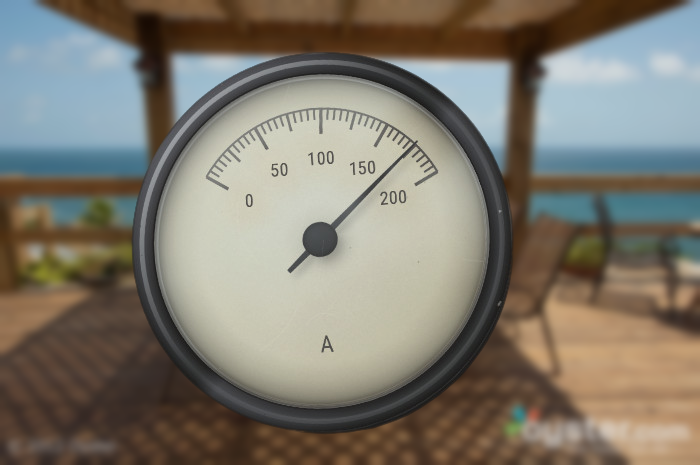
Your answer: {"value": 175, "unit": "A"}
